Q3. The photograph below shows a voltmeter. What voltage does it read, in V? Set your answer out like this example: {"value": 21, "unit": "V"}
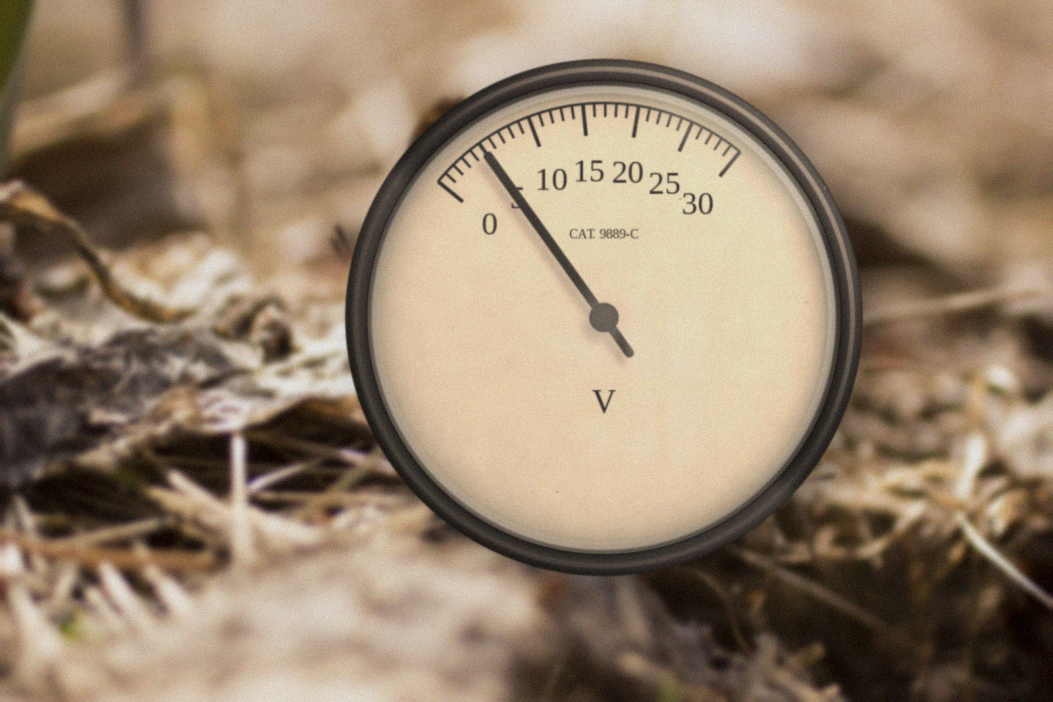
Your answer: {"value": 5, "unit": "V"}
